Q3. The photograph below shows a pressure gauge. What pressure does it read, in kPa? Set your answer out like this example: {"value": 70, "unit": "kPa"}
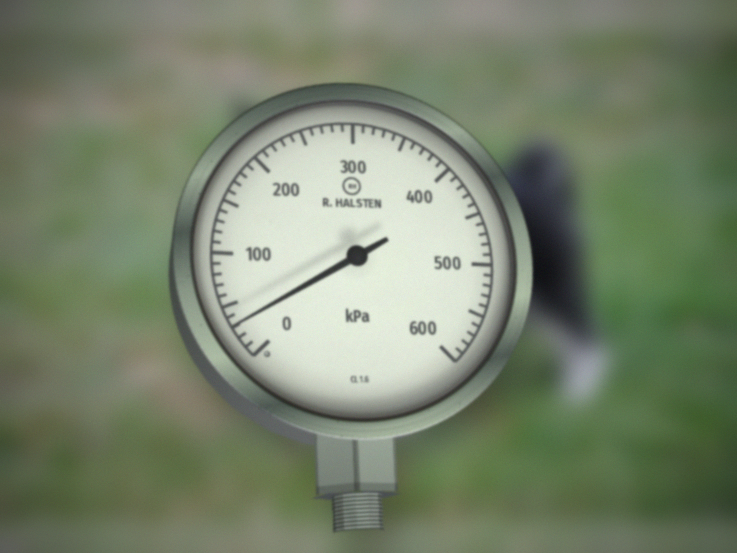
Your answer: {"value": 30, "unit": "kPa"}
